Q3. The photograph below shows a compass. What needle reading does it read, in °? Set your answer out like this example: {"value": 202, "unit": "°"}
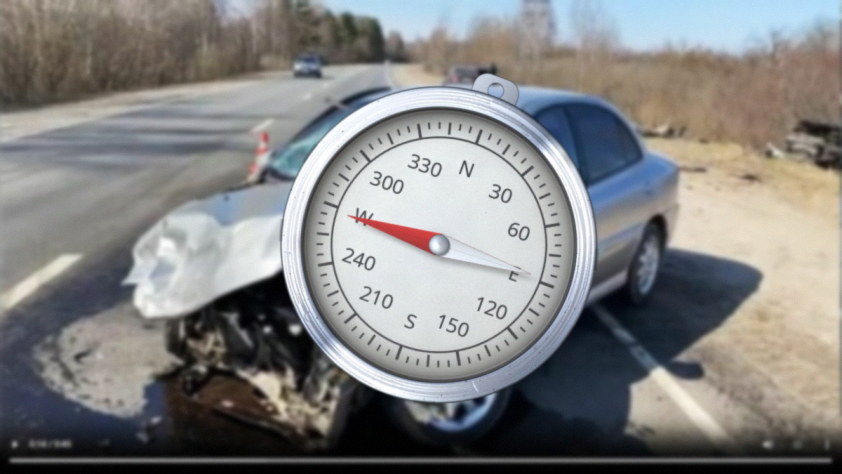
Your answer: {"value": 267.5, "unit": "°"}
